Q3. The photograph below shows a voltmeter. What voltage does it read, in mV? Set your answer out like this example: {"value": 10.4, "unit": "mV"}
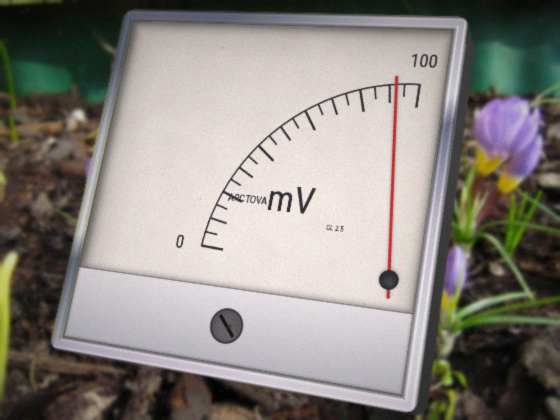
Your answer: {"value": 92.5, "unit": "mV"}
